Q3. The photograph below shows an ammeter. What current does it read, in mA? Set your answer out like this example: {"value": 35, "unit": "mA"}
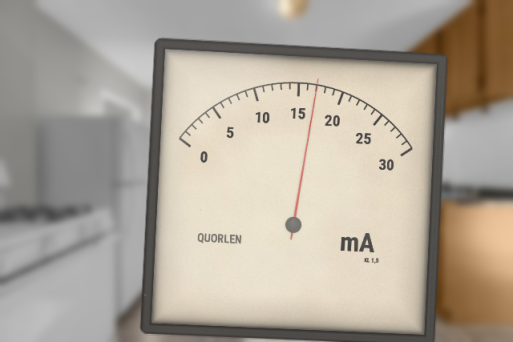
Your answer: {"value": 17, "unit": "mA"}
